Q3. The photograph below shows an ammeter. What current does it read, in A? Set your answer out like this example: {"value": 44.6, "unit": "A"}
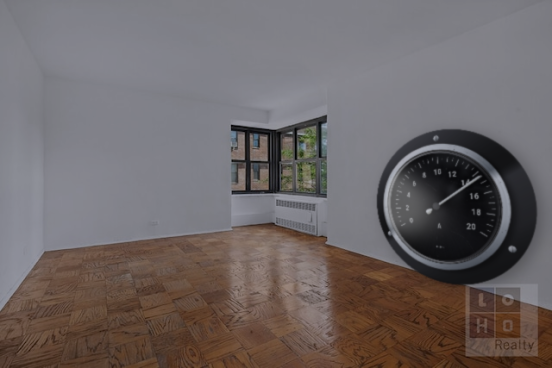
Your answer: {"value": 14.5, "unit": "A"}
